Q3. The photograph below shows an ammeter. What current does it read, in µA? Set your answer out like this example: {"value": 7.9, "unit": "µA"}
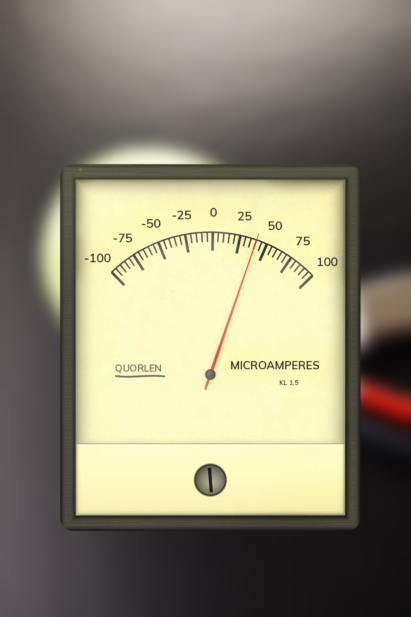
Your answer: {"value": 40, "unit": "µA"}
